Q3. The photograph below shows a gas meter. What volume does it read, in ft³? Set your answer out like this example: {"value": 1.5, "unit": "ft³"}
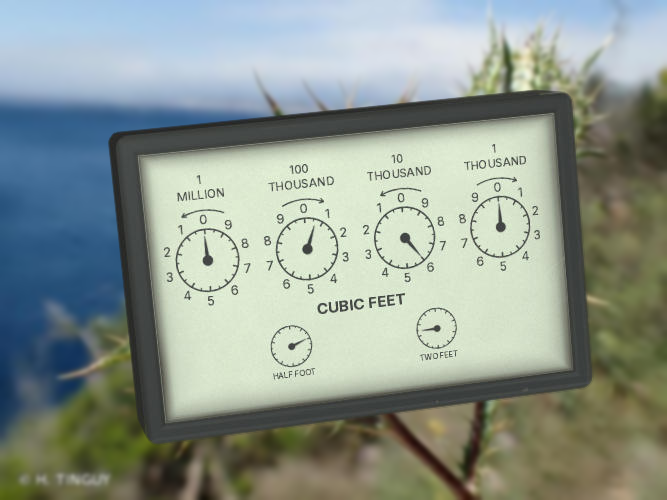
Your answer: {"value": 6000, "unit": "ft³"}
